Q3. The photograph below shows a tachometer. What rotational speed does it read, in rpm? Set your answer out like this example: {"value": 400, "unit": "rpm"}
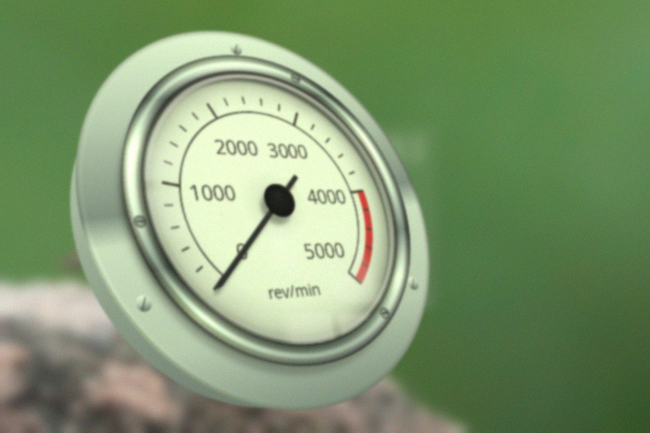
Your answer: {"value": 0, "unit": "rpm"}
